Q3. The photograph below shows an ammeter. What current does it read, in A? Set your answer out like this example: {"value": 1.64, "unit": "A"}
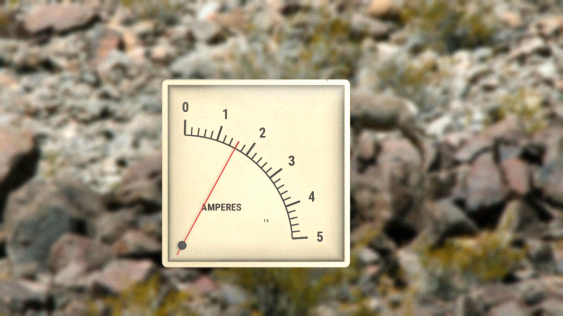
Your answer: {"value": 1.6, "unit": "A"}
